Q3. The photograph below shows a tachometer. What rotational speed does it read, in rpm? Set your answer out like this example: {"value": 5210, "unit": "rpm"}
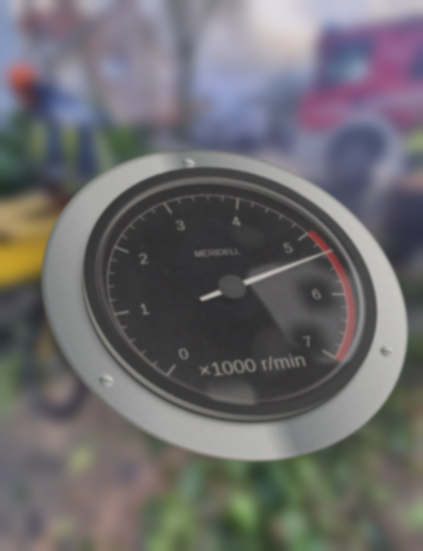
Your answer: {"value": 5400, "unit": "rpm"}
